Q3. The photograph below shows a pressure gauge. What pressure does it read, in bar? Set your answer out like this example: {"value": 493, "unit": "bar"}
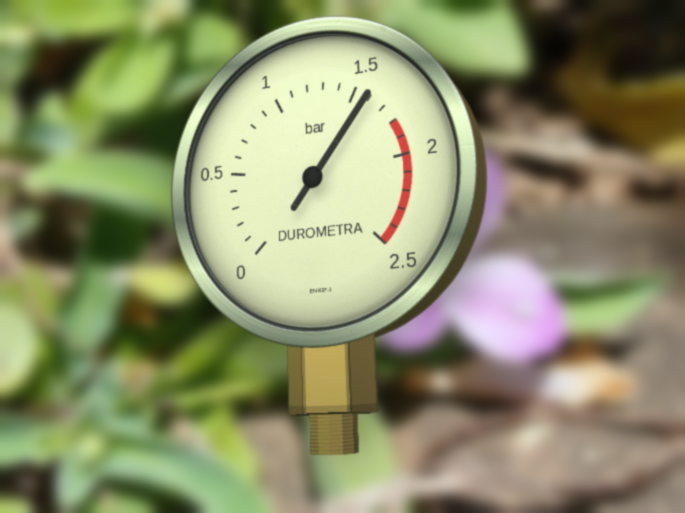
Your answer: {"value": 1.6, "unit": "bar"}
